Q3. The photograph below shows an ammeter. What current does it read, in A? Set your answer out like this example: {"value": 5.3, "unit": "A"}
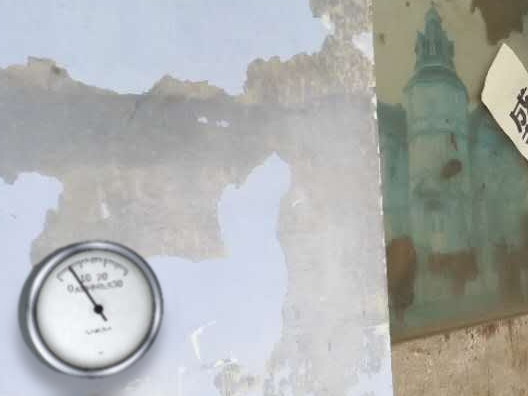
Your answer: {"value": 5, "unit": "A"}
